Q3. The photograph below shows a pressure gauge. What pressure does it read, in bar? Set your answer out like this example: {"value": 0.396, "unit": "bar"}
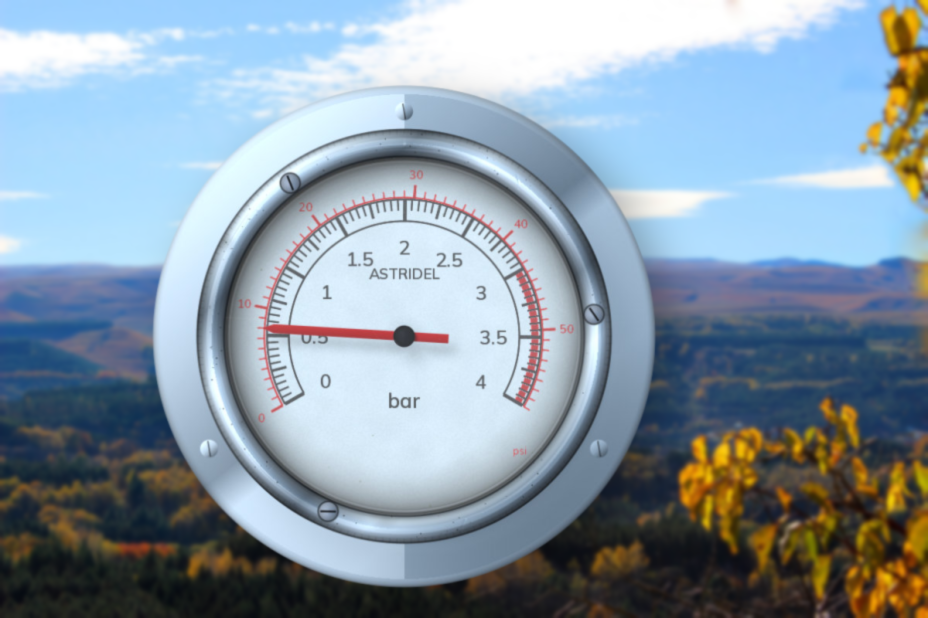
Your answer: {"value": 0.55, "unit": "bar"}
